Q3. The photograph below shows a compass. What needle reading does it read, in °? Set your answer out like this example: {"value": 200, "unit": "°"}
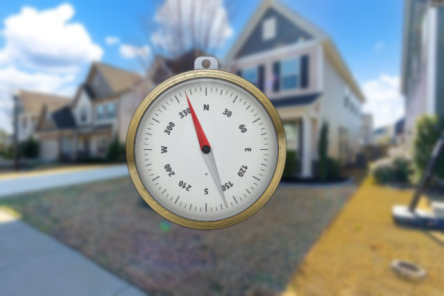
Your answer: {"value": 340, "unit": "°"}
